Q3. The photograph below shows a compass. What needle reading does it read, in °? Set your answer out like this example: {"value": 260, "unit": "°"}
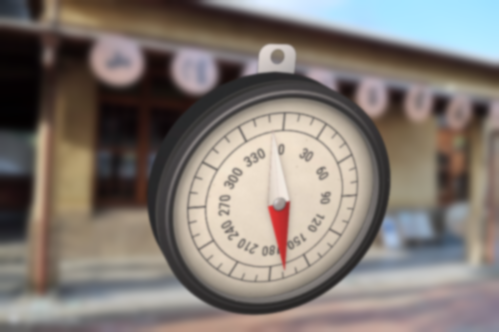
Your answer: {"value": 170, "unit": "°"}
